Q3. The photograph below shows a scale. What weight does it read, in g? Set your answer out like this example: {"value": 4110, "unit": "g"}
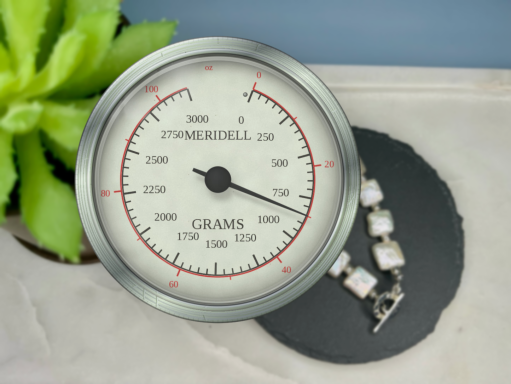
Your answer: {"value": 850, "unit": "g"}
